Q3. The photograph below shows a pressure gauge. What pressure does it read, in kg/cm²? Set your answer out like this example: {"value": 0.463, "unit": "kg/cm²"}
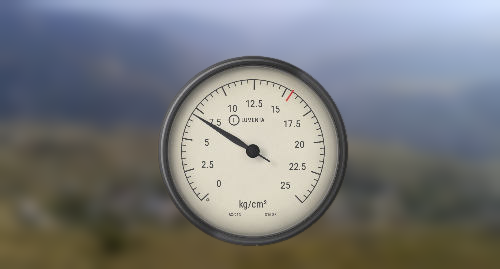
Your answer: {"value": 7, "unit": "kg/cm²"}
